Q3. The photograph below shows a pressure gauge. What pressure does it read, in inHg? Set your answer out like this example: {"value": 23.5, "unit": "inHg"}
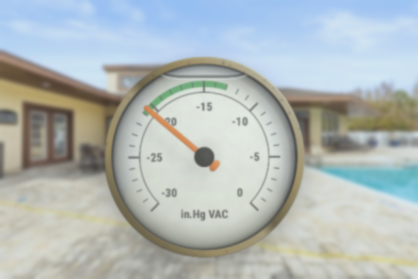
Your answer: {"value": -20.5, "unit": "inHg"}
